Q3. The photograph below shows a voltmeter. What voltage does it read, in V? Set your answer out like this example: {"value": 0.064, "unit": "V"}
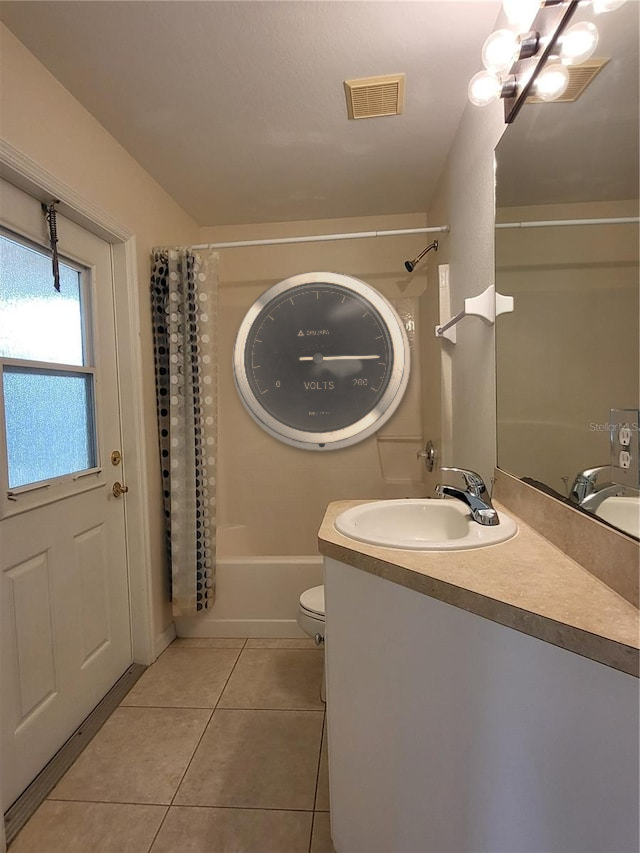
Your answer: {"value": 175, "unit": "V"}
